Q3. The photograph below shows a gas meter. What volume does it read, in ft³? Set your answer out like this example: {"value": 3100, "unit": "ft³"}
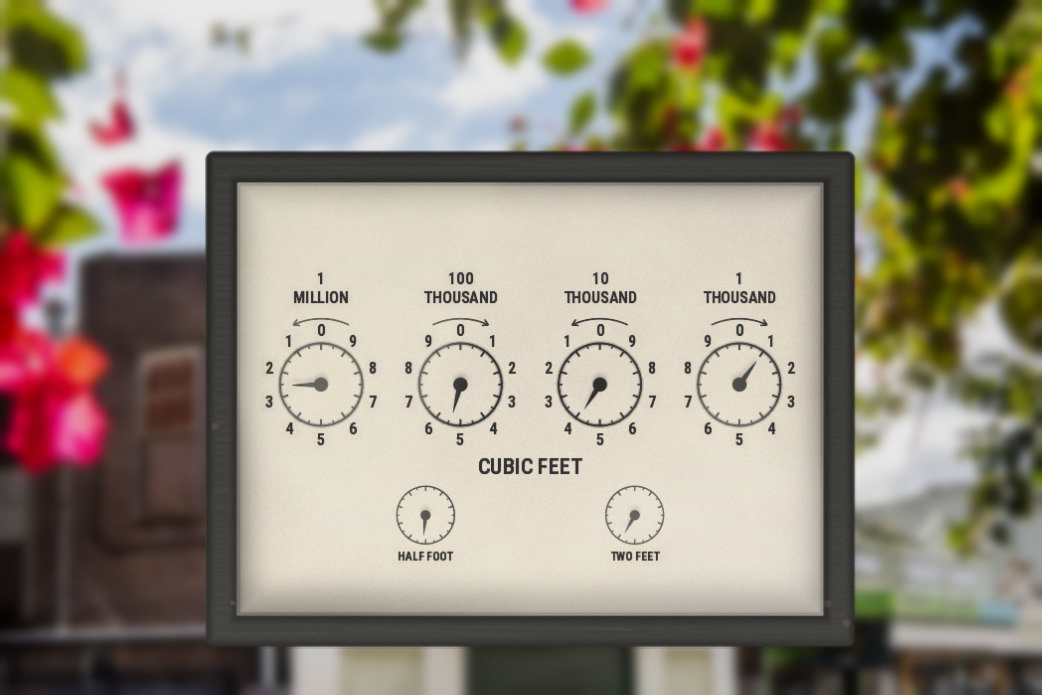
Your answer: {"value": 254100, "unit": "ft³"}
